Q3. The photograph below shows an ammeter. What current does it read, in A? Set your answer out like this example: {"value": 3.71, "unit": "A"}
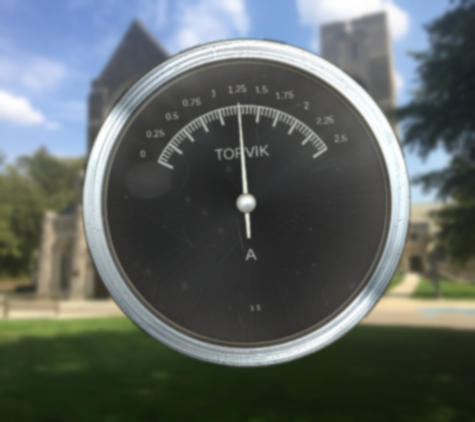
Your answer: {"value": 1.25, "unit": "A"}
